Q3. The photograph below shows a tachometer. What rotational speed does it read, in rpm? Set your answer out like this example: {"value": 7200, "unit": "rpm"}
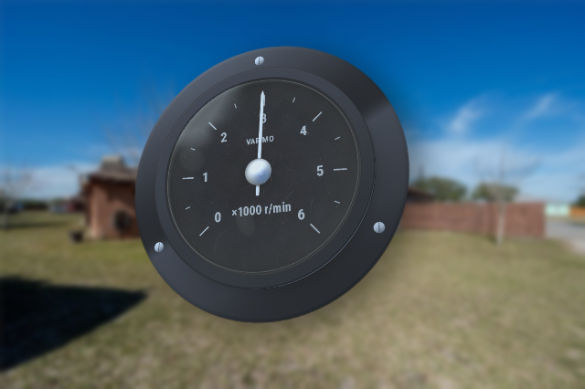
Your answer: {"value": 3000, "unit": "rpm"}
